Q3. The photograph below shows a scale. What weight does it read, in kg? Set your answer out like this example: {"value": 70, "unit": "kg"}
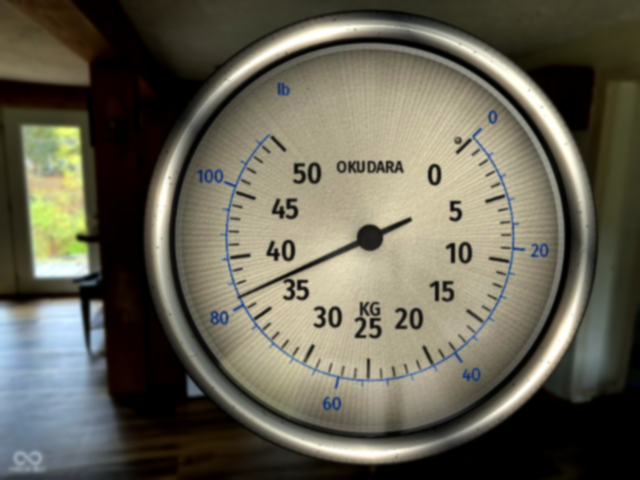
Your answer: {"value": 37, "unit": "kg"}
